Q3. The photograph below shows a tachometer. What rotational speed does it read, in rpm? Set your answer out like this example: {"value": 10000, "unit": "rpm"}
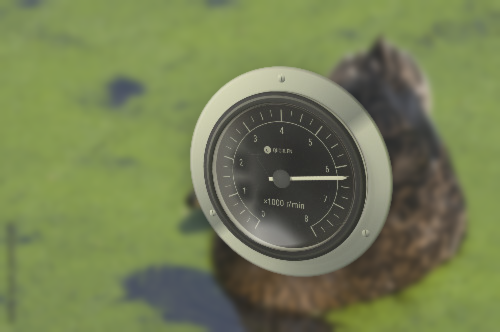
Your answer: {"value": 6250, "unit": "rpm"}
